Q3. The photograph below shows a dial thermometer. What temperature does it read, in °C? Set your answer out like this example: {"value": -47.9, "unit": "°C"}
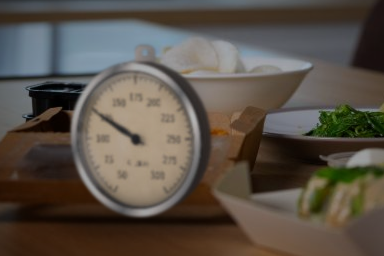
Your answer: {"value": 125, "unit": "°C"}
